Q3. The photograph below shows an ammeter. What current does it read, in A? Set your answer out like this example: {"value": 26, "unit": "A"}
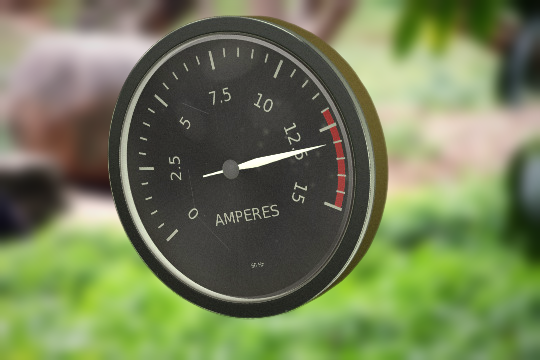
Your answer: {"value": 13, "unit": "A"}
